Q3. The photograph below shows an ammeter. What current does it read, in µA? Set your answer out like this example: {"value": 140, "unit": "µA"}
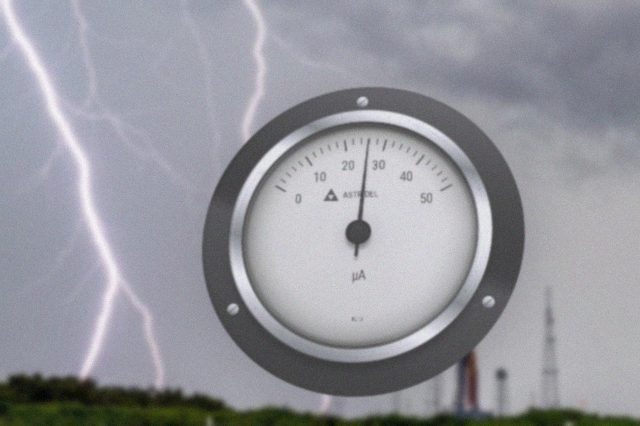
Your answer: {"value": 26, "unit": "µA"}
